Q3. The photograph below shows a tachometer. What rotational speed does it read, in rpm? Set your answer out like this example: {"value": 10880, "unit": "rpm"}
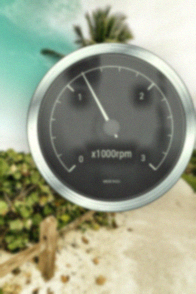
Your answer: {"value": 1200, "unit": "rpm"}
